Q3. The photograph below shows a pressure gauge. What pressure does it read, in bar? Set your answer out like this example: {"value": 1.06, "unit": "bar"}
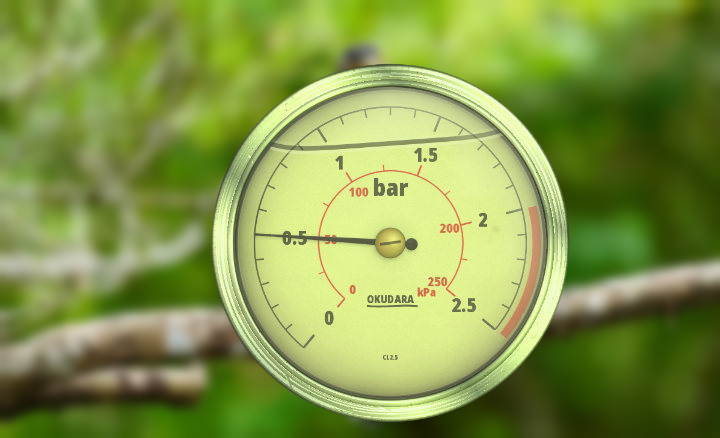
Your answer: {"value": 0.5, "unit": "bar"}
